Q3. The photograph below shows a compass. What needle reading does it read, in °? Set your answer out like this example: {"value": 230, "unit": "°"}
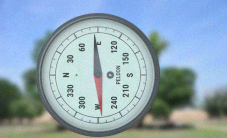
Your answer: {"value": 265, "unit": "°"}
